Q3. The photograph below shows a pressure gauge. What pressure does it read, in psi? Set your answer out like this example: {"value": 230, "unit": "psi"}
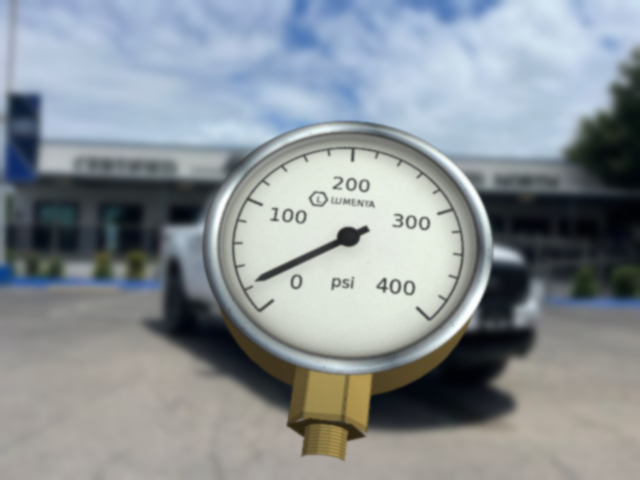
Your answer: {"value": 20, "unit": "psi"}
